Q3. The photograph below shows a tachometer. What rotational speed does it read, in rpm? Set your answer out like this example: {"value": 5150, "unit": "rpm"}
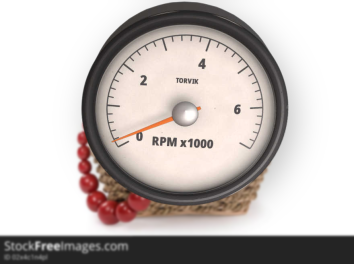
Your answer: {"value": 200, "unit": "rpm"}
